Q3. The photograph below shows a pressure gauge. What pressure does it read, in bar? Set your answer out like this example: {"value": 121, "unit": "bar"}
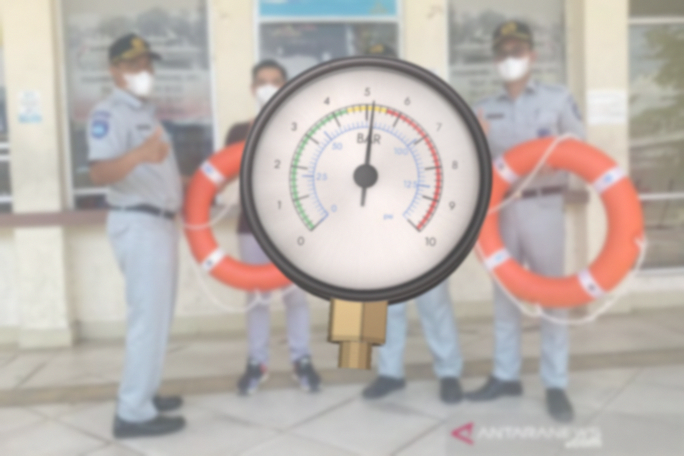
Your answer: {"value": 5.2, "unit": "bar"}
